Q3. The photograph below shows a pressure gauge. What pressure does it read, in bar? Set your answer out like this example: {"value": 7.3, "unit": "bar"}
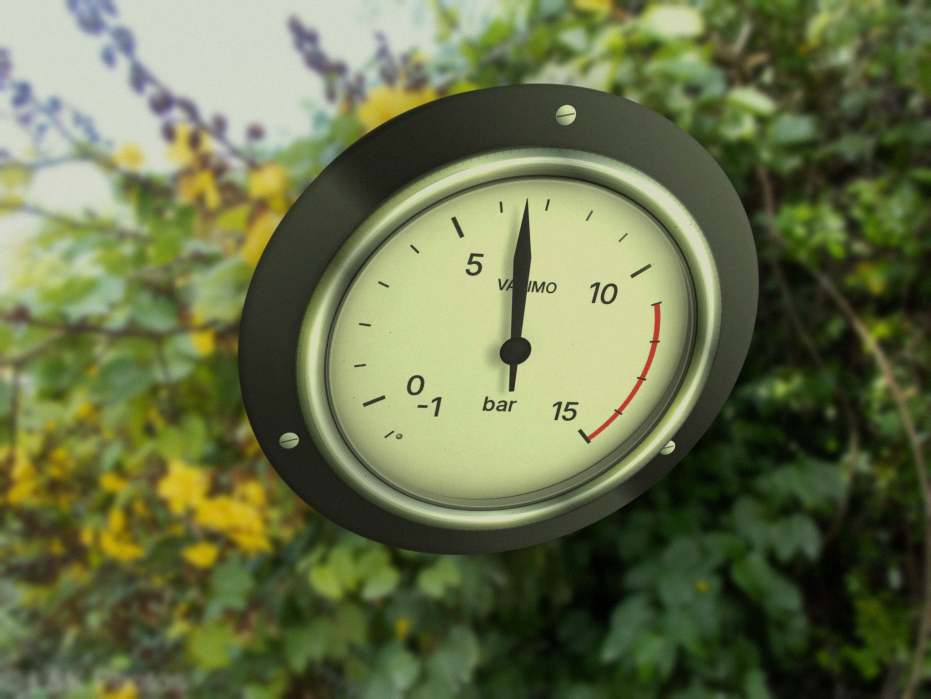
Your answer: {"value": 6.5, "unit": "bar"}
